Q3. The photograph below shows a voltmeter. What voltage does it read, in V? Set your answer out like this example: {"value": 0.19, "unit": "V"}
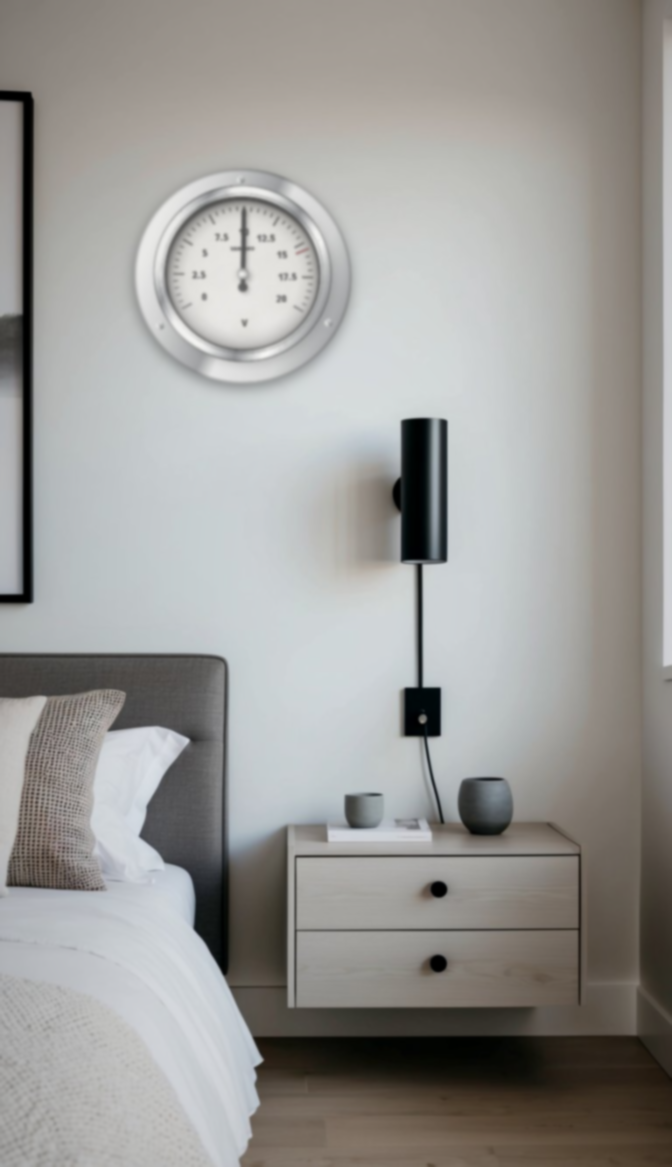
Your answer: {"value": 10, "unit": "V"}
